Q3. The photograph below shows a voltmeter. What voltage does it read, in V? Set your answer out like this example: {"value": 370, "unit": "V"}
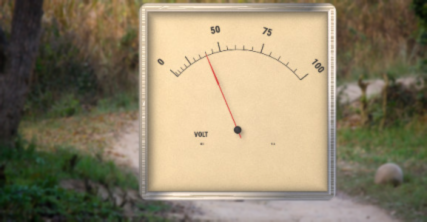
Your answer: {"value": 40, "unit": "V"}
